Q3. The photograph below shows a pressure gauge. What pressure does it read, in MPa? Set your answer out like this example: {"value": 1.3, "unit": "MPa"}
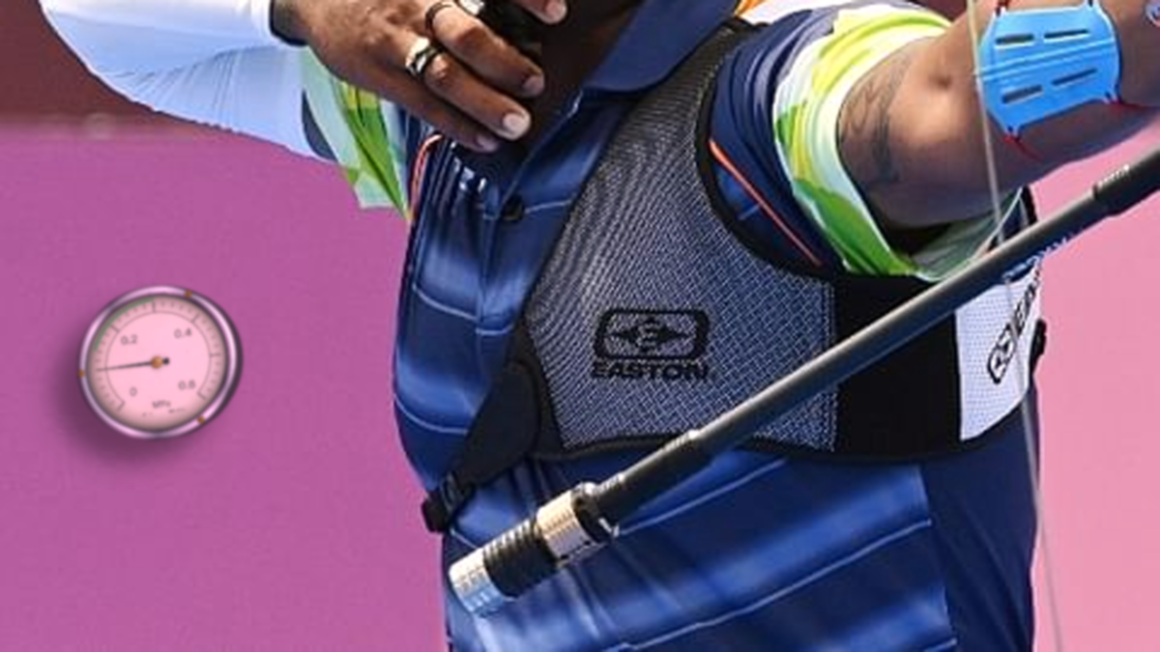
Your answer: {"value": 0.1, "unit": "MPa"}
